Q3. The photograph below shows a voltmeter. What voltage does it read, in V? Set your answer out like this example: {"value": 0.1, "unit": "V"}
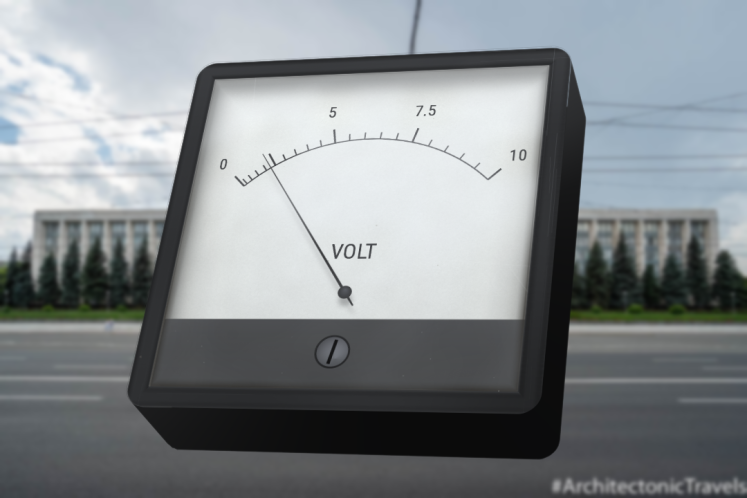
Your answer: {"value": 2.25, "unit": "V"}
